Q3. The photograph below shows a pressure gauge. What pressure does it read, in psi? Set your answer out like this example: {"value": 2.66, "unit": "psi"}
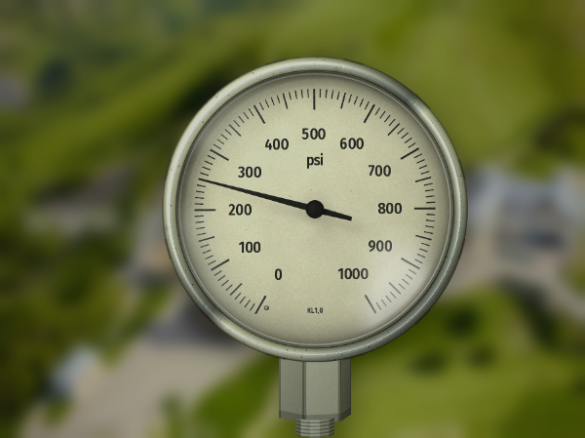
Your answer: {"value": 250, "unit": "psi"}
